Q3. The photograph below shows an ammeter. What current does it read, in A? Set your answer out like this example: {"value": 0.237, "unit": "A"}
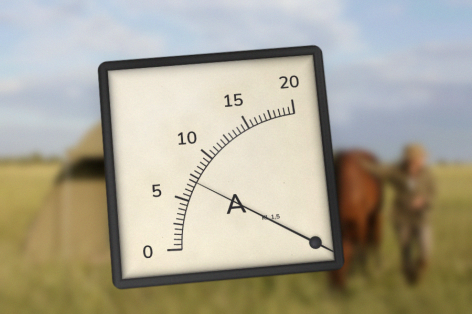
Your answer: {"value": 7, "unit": "A"}
